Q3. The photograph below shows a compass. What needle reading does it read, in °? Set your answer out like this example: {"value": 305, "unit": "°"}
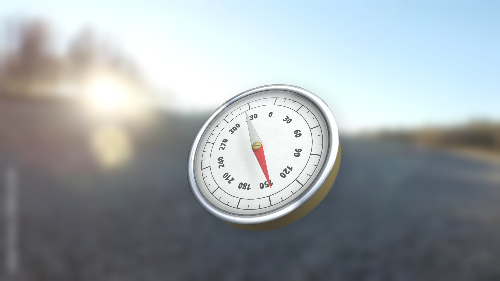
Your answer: {"value": 145, "unit": "°"}
